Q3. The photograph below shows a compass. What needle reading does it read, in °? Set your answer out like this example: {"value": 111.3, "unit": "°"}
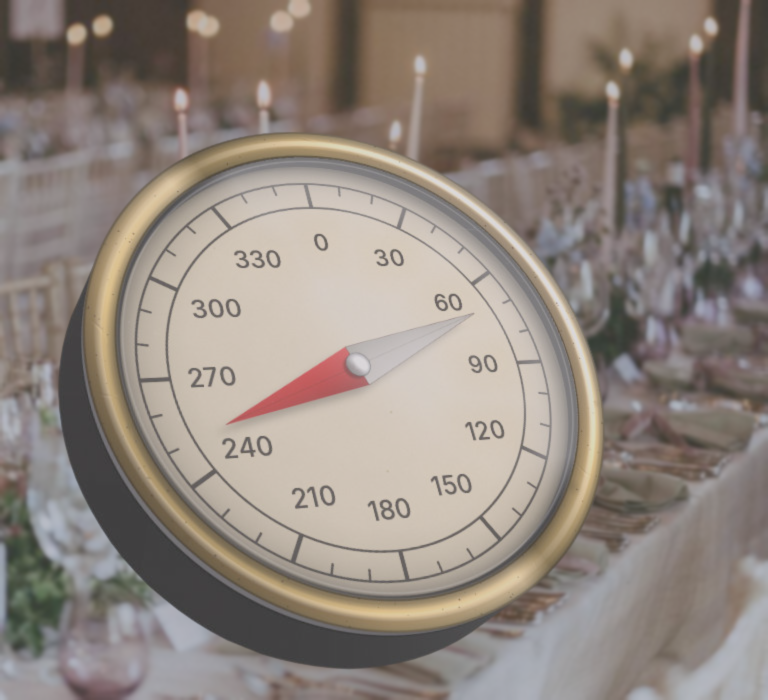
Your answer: {"value": 250, "unit": "°"}
